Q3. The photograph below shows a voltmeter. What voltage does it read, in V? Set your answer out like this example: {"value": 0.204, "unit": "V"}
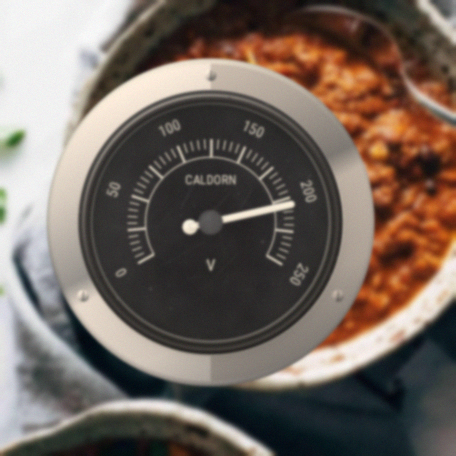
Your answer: {"value": 205, "unit": "V"}
